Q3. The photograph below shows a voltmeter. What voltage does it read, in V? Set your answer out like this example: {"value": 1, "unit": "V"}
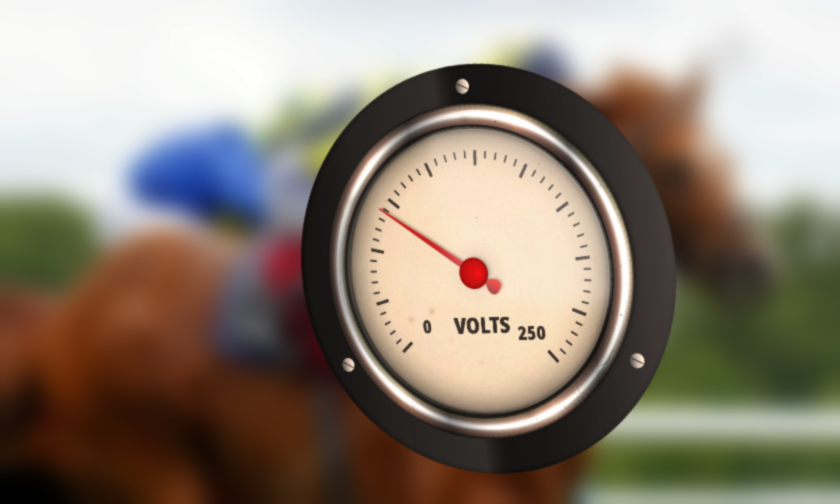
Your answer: {"value": 70, "unit": "V"}
